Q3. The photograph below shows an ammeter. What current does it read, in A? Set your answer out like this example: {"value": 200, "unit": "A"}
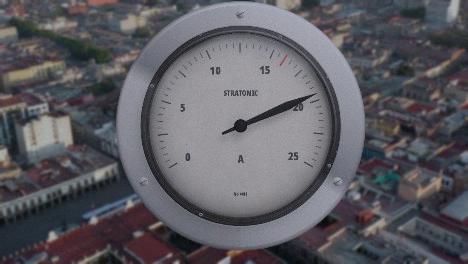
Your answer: {"value": 19.5, "unit": "A"}
